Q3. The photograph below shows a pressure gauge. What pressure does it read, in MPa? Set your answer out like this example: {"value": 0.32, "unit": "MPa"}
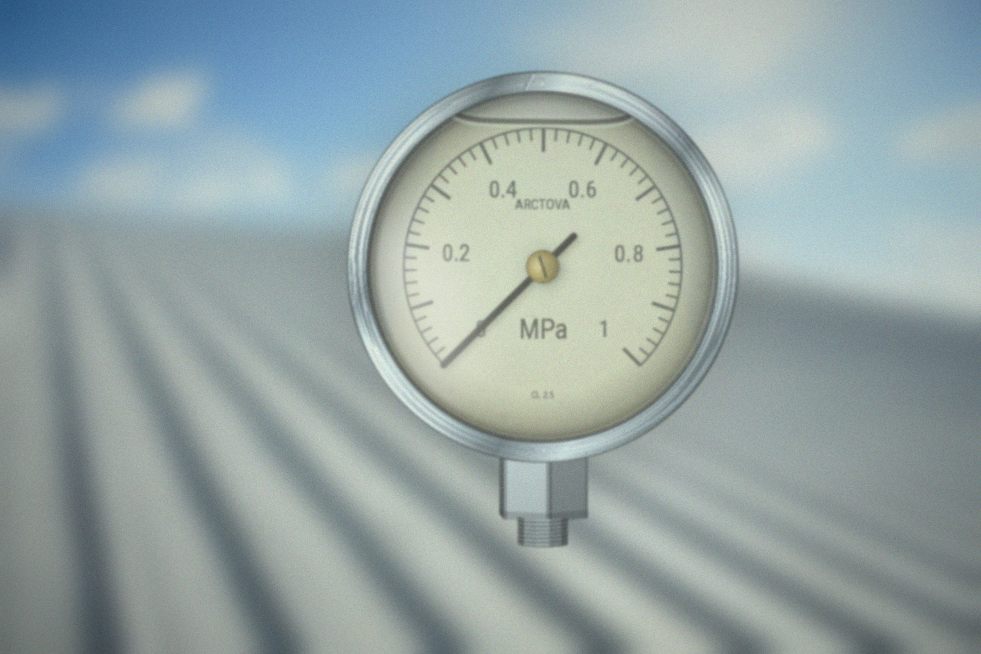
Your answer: {"value": 0, "unit": "MPa"}
